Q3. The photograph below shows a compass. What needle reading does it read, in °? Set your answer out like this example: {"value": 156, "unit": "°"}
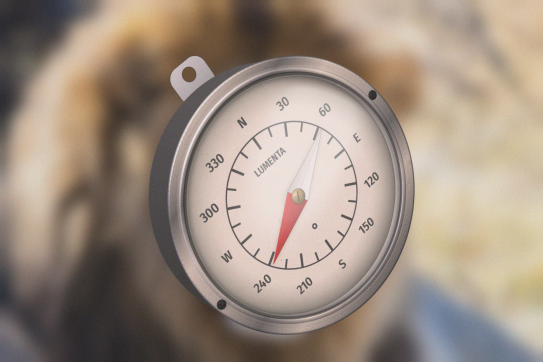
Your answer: {"value": 240, "unit": "°"}
